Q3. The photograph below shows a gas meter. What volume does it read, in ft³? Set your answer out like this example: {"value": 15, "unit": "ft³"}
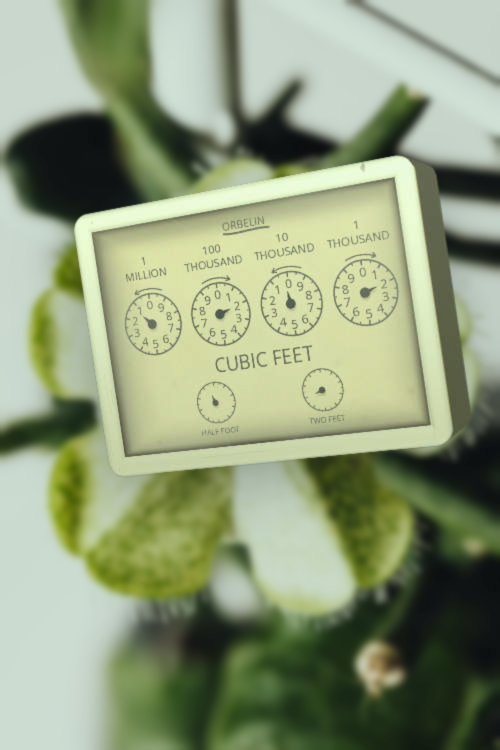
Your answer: {"value": 120200, "unit": "ft³"}
